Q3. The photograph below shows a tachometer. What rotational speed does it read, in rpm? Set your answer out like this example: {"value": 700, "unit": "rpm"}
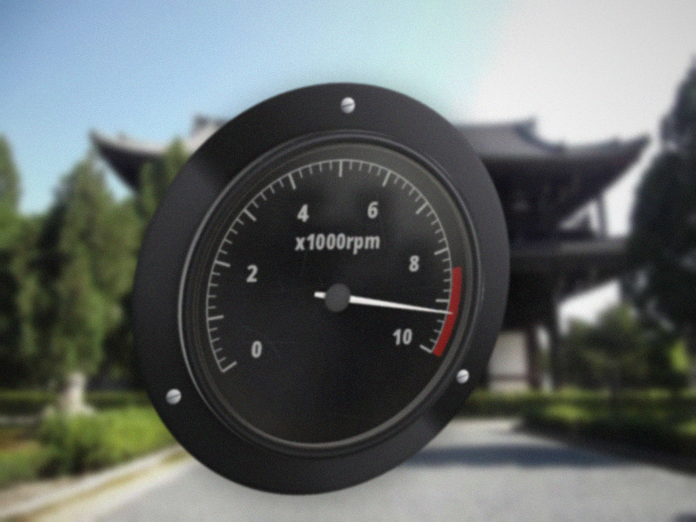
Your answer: {"value": 9200, "unit": "rpm"}
